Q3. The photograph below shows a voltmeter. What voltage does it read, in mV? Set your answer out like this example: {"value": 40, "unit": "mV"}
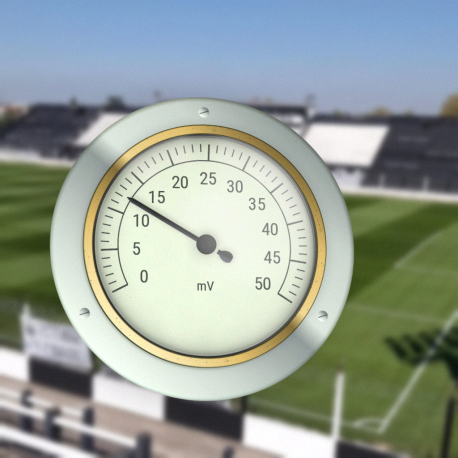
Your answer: {"value": 12, "unit": "mV"}
